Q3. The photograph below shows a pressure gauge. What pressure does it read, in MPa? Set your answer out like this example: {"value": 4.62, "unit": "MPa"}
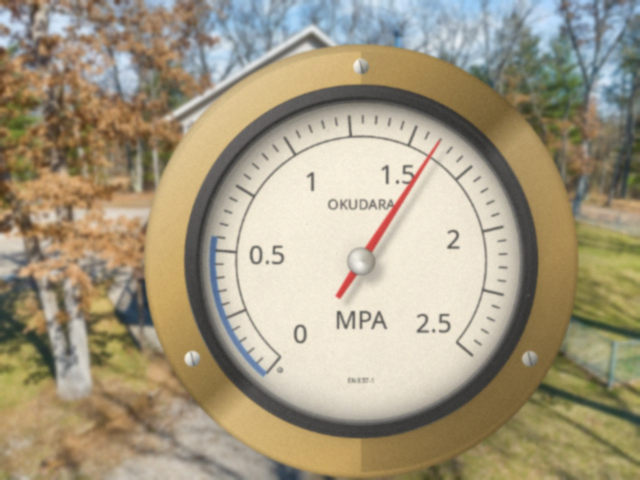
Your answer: {"value": 1.6, "unit": "MPa"}
